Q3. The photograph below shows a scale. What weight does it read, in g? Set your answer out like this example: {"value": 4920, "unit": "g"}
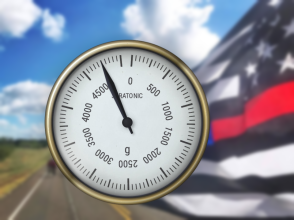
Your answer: {"value": 4750, "unit": "g"}
